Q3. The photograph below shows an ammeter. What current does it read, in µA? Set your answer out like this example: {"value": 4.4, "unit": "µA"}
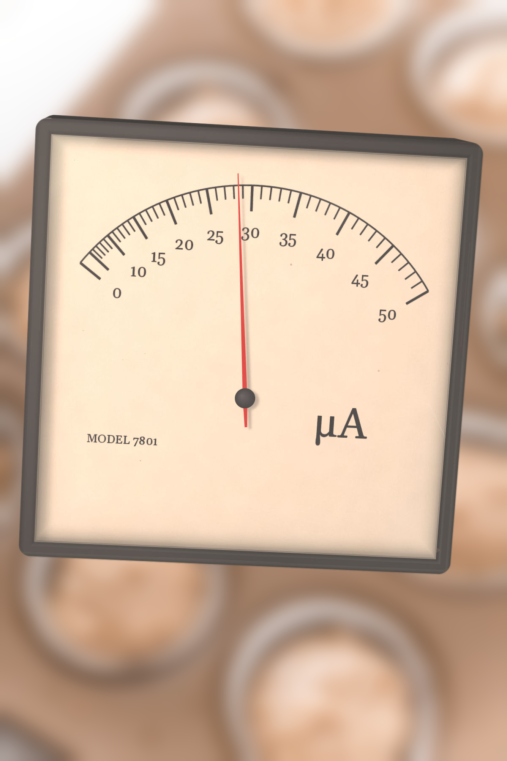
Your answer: {"value": 28.5, "unit": "µA"}
